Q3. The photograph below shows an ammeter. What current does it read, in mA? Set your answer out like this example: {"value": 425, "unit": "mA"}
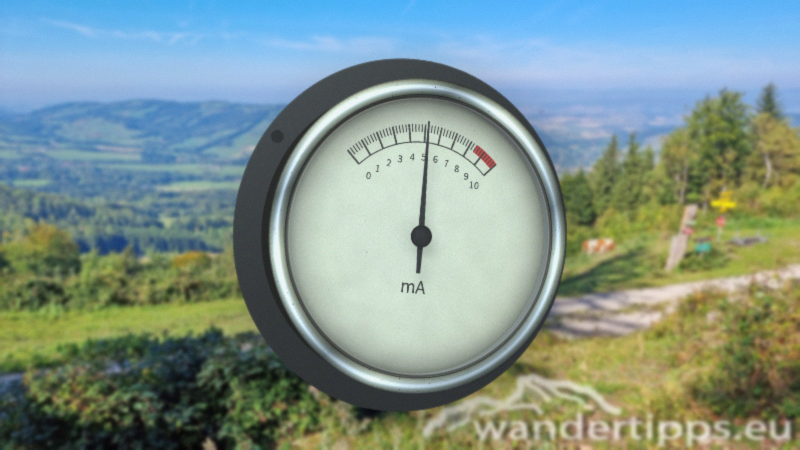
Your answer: {"value": 5, "unit": "mA"}
